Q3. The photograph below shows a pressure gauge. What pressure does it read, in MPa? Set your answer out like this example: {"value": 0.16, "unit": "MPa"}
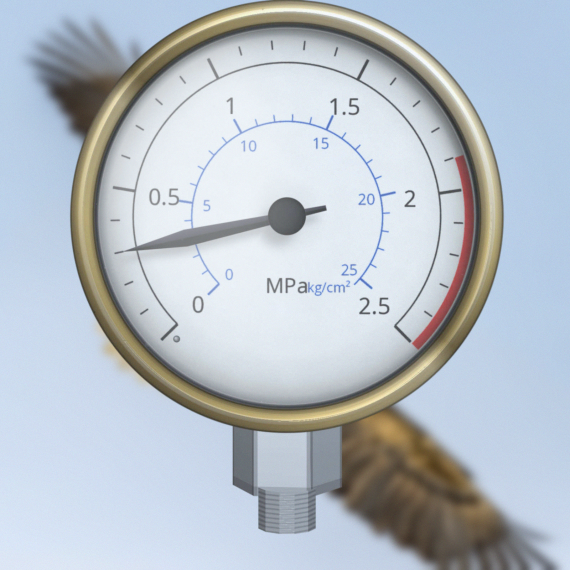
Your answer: {"value": 0.3, "unit": "MPa"}
